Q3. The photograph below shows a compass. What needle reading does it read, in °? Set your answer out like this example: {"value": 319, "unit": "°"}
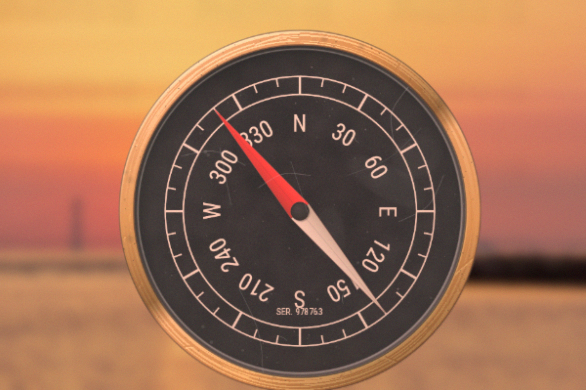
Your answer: {"value": 320, "unit": "°"}
